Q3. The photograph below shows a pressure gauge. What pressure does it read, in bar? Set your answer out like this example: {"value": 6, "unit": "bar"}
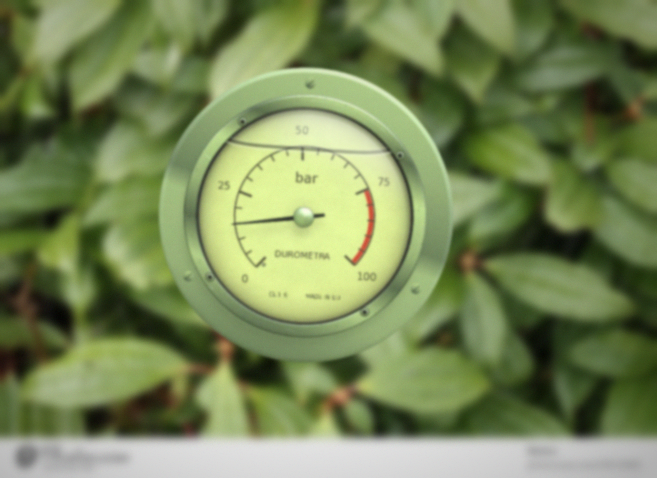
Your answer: {"value": 15, "unit": "bar"}
